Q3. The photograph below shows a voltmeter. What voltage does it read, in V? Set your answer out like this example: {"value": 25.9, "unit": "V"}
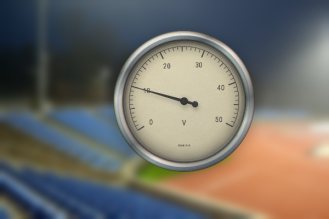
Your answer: {"value": 10, "unit": "V"}
